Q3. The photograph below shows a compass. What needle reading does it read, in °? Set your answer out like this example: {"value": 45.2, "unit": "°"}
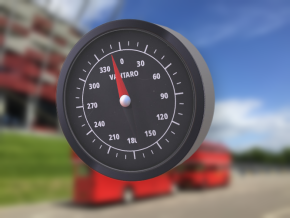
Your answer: {"value": 350, "unit": "°"}
